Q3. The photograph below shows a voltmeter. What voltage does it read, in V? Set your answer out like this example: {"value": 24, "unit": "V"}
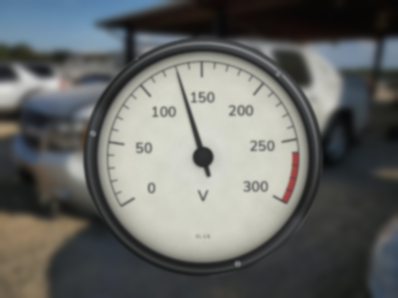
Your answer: {"value": 130, "unit": "V"}
